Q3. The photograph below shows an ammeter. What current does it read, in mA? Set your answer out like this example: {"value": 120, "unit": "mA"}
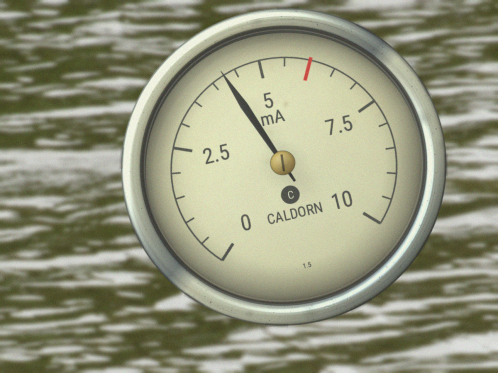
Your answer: {"value": 4.25, "unit": "mA"}
